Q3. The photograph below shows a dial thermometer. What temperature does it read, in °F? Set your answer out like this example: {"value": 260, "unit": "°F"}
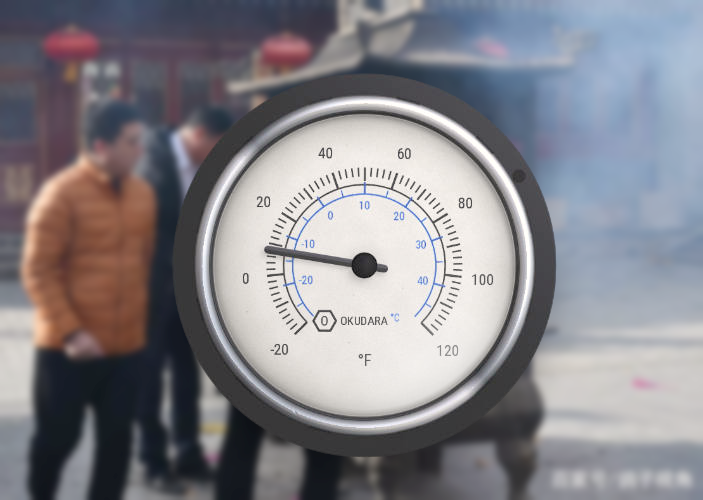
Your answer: {"value": 8, "unit": "°F"}
